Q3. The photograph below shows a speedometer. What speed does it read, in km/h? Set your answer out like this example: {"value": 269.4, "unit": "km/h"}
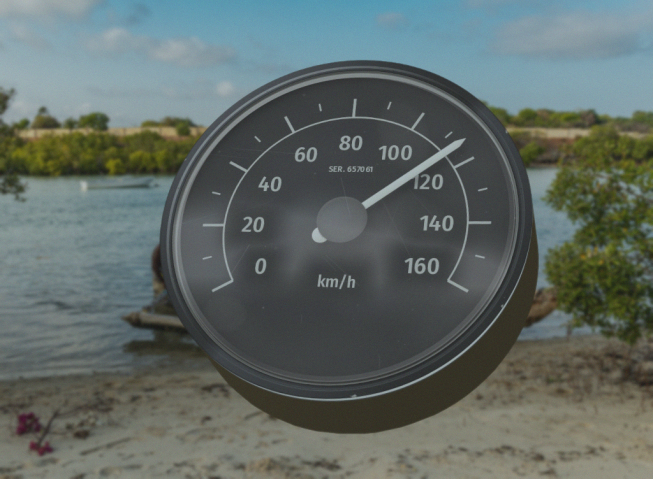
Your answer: {"value": 115, "unit": "km/h"}
